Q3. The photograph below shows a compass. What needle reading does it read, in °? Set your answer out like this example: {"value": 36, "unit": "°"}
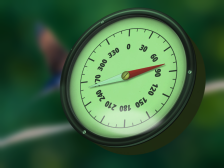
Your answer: {"value": 80, "unit": "°"}
